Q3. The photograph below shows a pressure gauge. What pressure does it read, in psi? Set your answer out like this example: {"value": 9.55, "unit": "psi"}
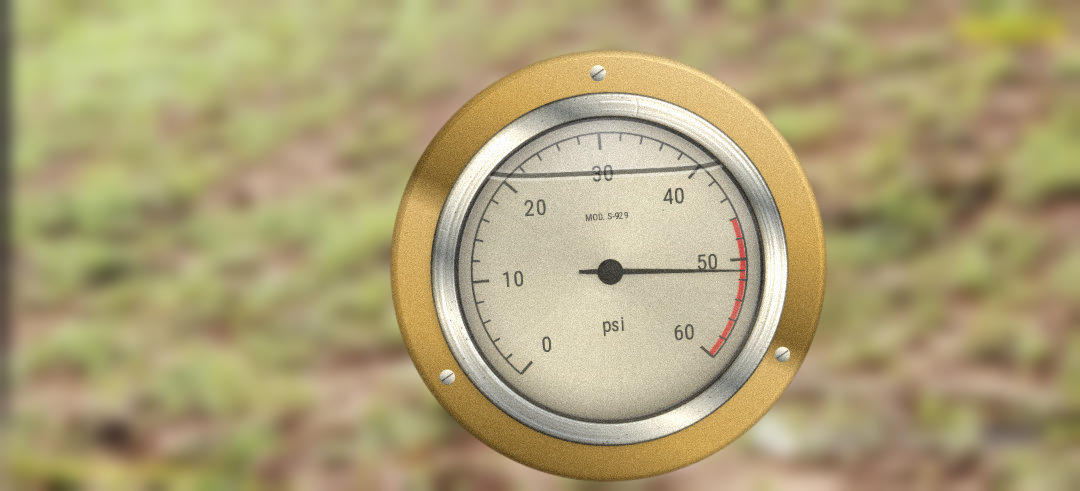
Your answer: {"value": 51, "unit": "psi"}
